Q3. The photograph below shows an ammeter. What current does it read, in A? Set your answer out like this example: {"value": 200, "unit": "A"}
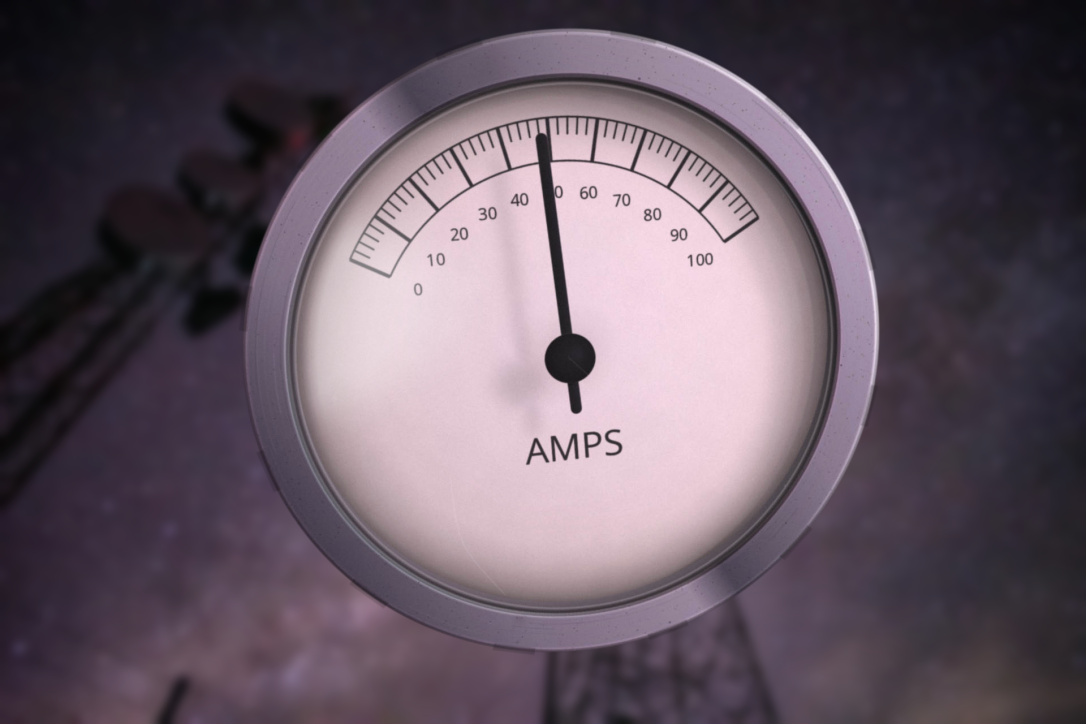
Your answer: {"value": 48, "unit": "A"}
